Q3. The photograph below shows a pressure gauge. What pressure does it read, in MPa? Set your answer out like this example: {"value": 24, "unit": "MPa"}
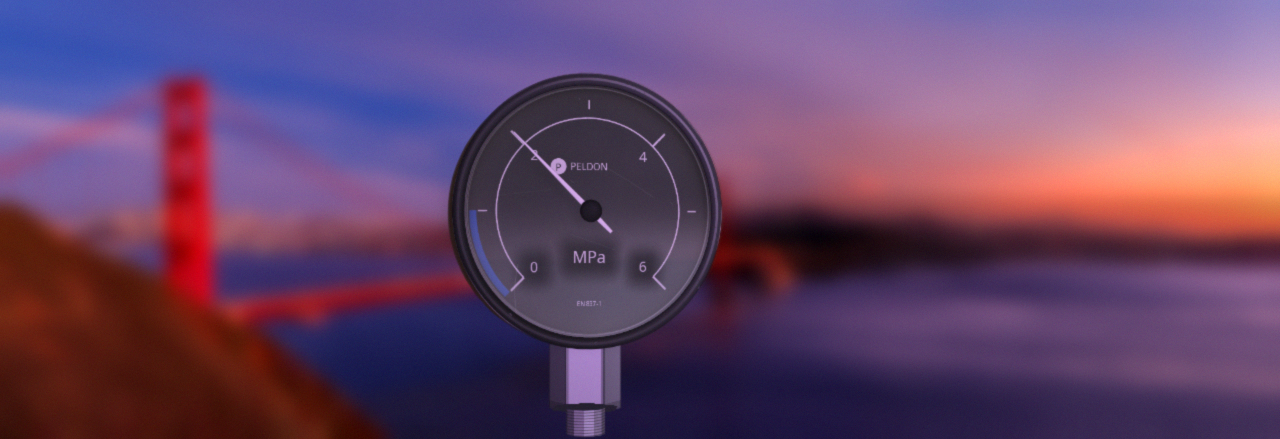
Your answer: {"value": 2, "unit": "MPa"}
